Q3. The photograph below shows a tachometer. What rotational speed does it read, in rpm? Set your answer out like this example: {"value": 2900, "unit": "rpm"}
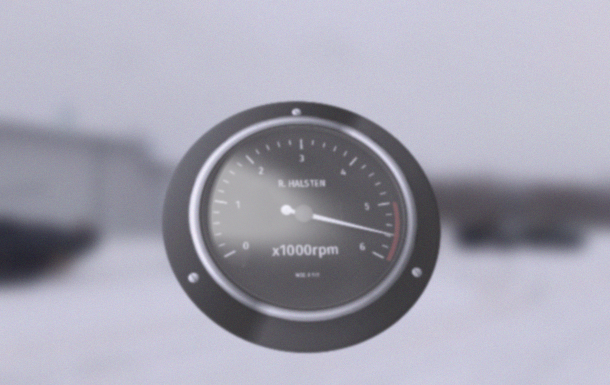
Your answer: {"value": 5600, "unit": "rpm"}
